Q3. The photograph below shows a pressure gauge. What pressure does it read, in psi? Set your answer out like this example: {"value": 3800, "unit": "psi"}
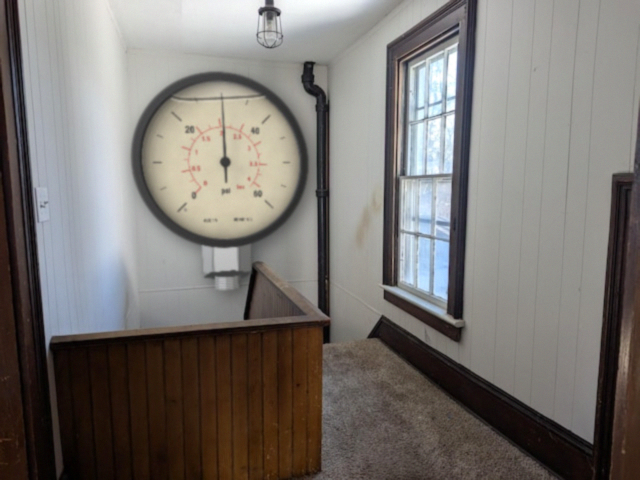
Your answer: {"value": 30, "unit": "psi"}
